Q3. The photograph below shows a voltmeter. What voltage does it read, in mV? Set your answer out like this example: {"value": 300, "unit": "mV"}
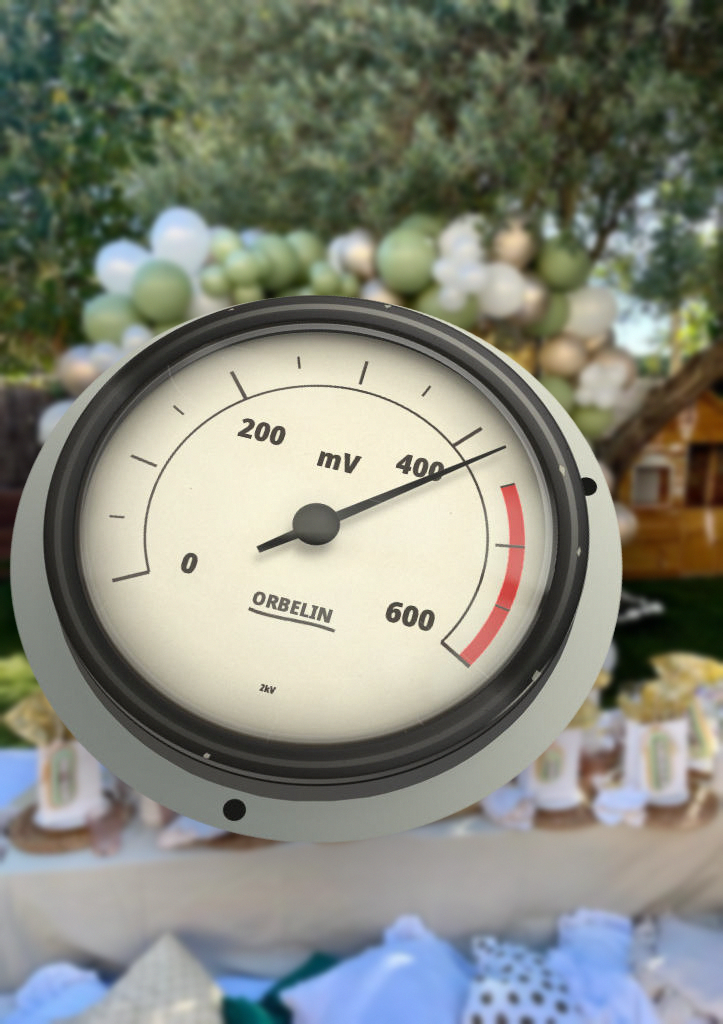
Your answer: {"value": 425, "unit": "mV"}
